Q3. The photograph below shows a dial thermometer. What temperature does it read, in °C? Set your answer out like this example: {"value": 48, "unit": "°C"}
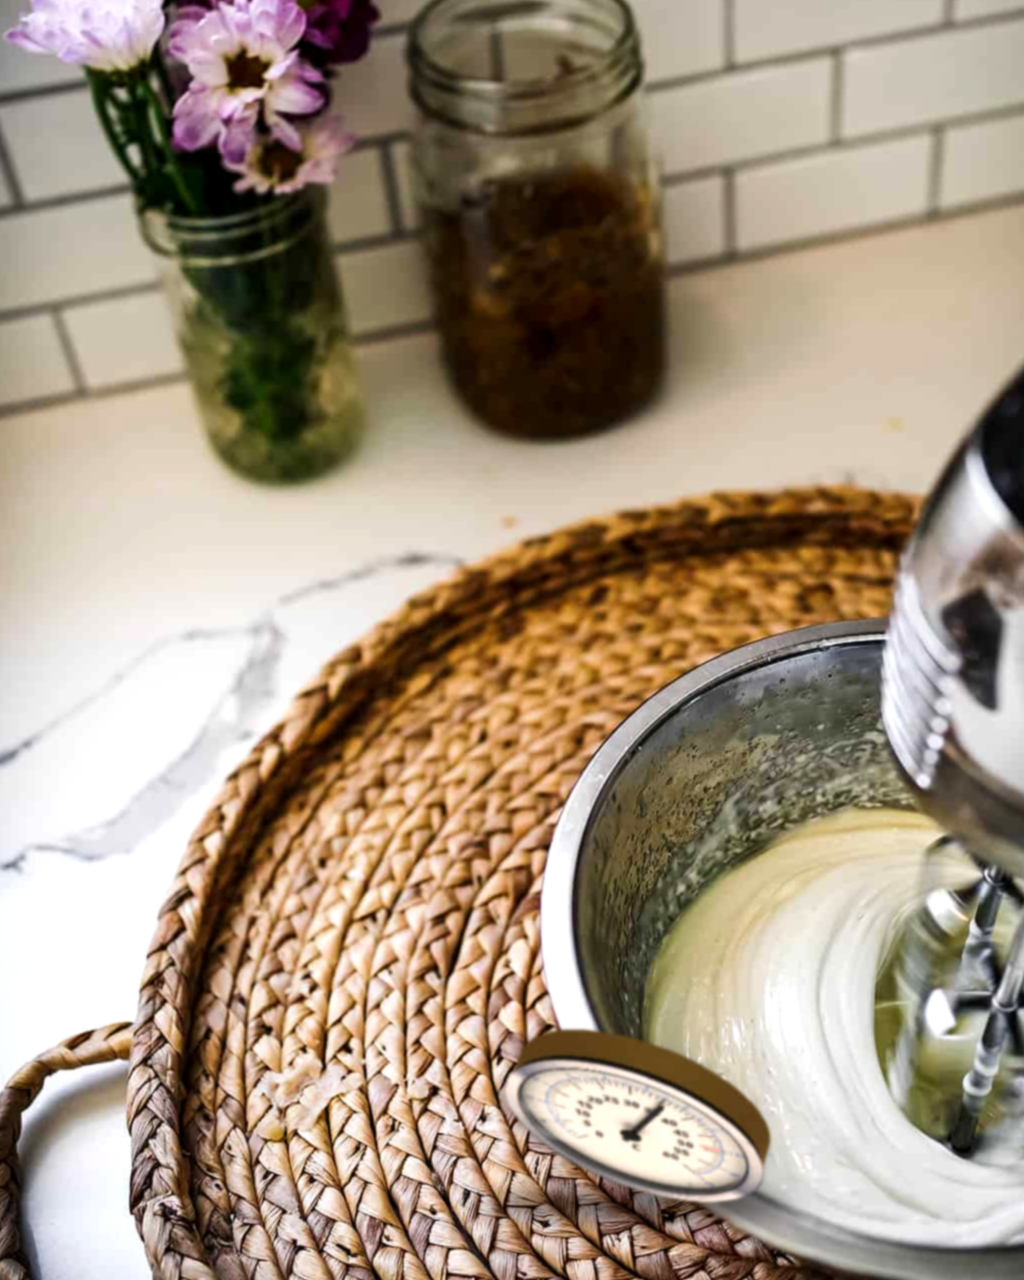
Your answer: {"value": 35, "unit": "°C"}
